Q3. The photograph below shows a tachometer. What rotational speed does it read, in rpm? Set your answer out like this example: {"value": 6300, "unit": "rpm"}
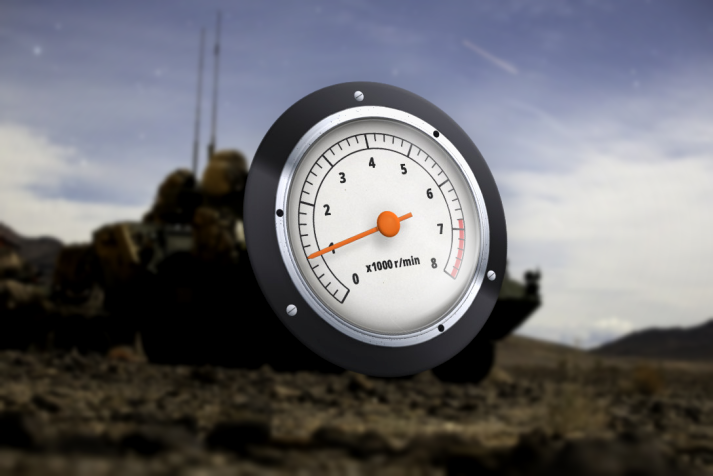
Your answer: {"value": 1000, "unit": "rpm"}
